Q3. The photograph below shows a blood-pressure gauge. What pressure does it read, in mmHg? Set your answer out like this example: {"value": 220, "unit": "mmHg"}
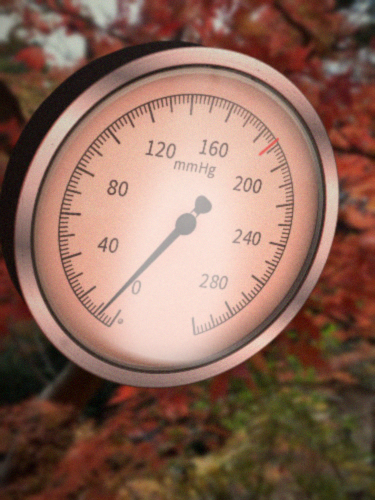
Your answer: {"value": 10, "unit": "mmHg"}
